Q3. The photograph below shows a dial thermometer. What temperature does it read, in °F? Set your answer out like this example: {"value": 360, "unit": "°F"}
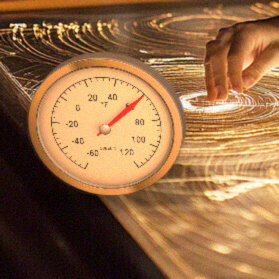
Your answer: {"value": 60, "unit": "°F"}
